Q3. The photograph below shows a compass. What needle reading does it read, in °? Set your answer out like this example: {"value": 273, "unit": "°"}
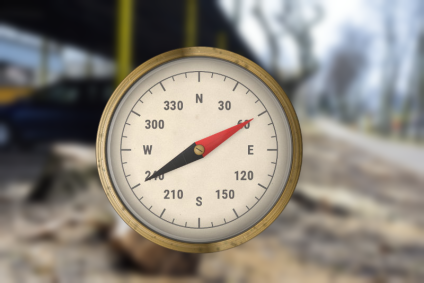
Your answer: {"value": 60, "unit": "°"}
